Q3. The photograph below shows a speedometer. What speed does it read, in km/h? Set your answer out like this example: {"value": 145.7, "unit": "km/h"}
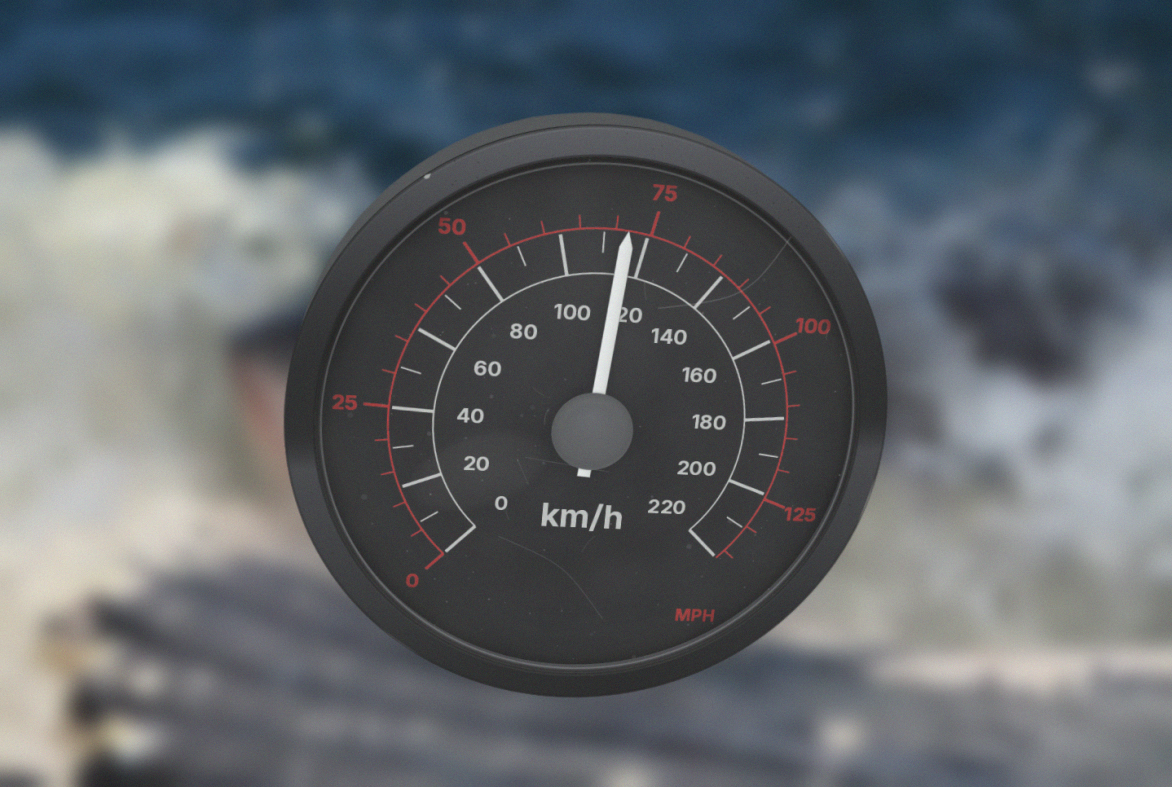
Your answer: {"value": 115, "unit": "km/h"}
